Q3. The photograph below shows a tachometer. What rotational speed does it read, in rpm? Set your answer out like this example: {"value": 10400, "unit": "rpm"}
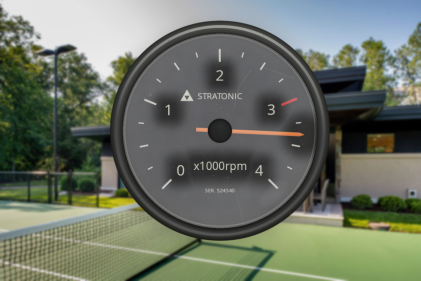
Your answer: {"value": 3375, "unit": "rpm"}
